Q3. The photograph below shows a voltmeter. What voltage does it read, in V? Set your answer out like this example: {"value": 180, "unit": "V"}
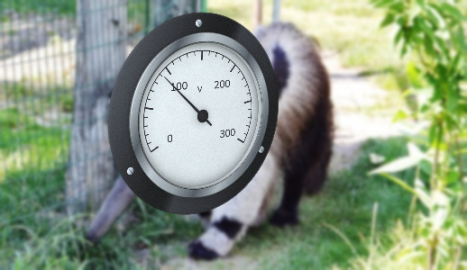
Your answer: {"value": 90, "unit": "V"}
